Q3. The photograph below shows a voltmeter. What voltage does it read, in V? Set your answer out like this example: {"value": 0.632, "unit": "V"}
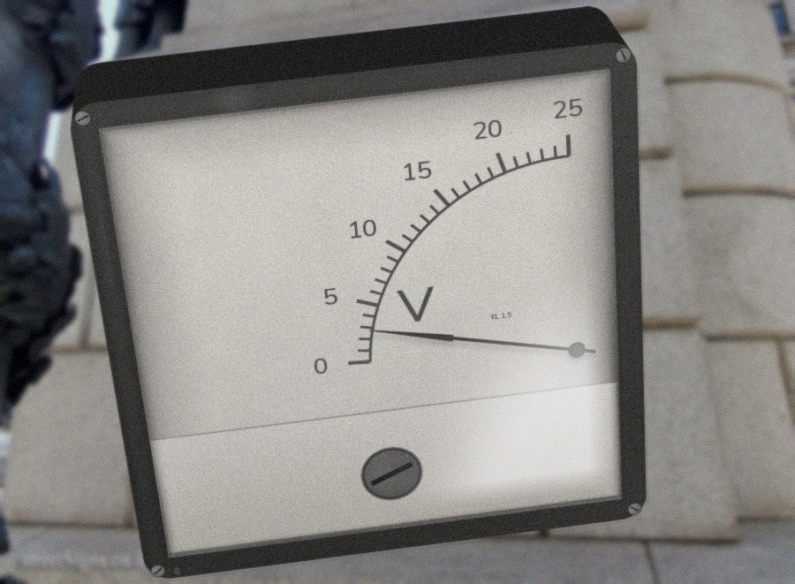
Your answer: {"value": 3, "unit": "V"}
